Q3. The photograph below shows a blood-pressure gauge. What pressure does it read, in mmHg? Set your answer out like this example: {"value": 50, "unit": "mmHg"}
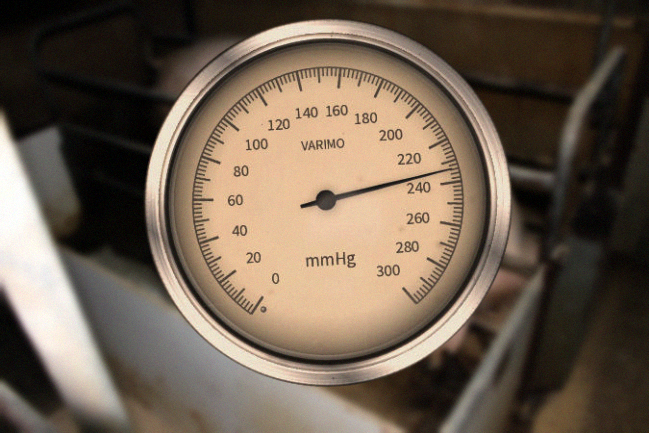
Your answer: {"value": 234, "unit": "mmHg"}
